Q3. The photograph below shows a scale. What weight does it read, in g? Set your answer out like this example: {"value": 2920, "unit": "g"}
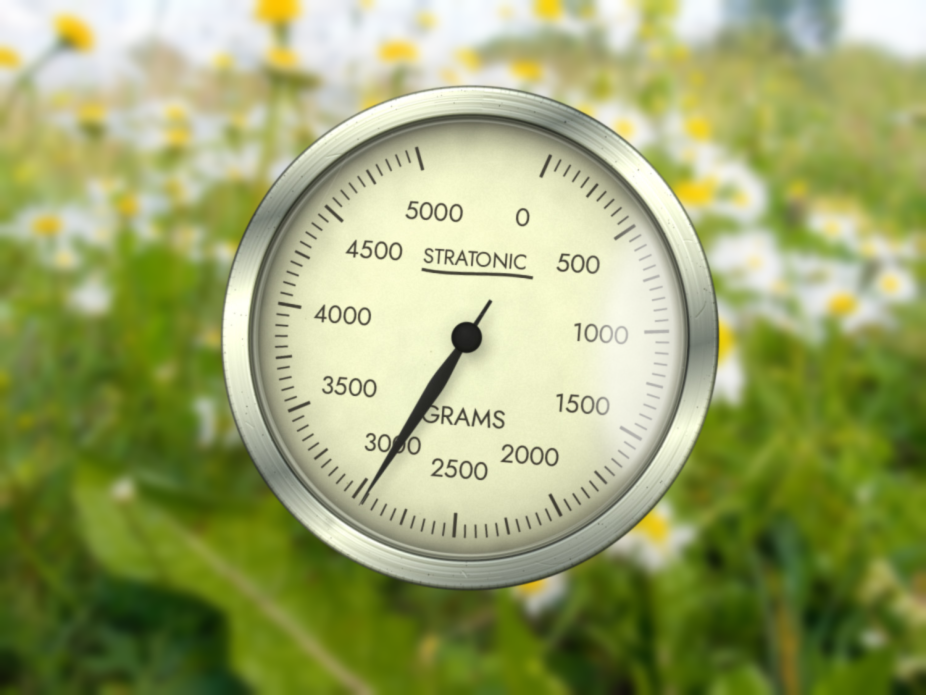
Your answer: {"value": 2950, "unit": "g"}
